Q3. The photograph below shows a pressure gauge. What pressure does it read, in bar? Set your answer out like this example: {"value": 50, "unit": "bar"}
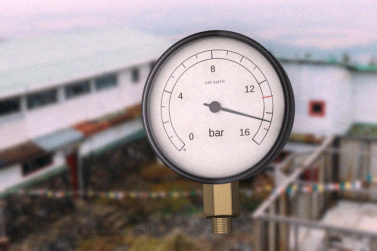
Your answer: {"value": 14.5, "unit": "bar"}
